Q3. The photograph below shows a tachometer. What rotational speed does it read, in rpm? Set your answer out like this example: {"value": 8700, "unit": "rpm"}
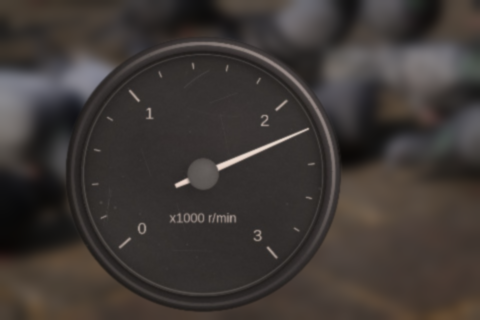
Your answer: {"value": 2200, "unit": "rpm"}
